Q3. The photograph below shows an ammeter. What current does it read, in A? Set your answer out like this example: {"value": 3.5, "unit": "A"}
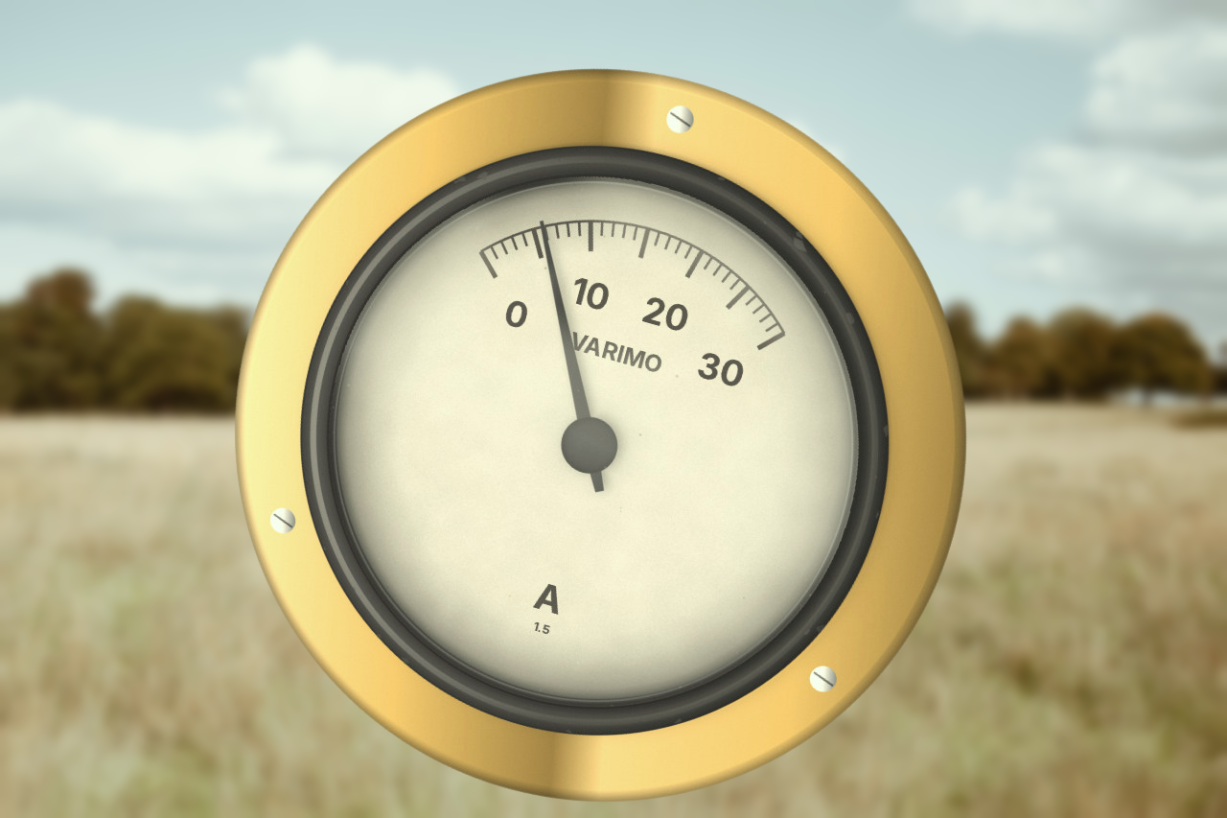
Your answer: {"value": 6, "unit": "A"}
